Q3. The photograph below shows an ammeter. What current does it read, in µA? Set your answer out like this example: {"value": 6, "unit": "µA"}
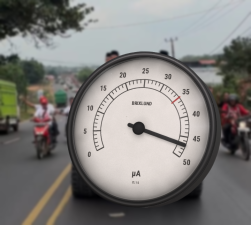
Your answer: {"value": 47, "unit": "µA"}
